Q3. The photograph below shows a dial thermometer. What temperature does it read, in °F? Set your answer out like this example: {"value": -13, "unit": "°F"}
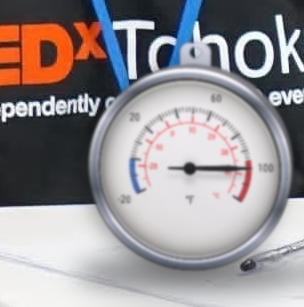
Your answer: {"value": 100, "unit": "°F"}
